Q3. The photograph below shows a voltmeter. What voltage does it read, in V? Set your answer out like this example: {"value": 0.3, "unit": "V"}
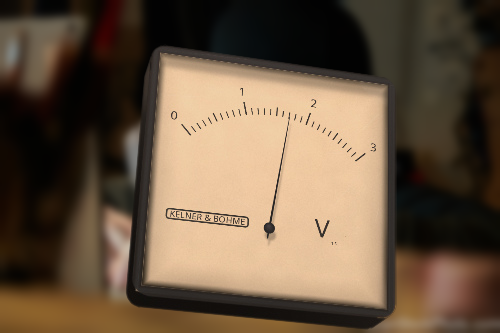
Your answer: {"value": 1.7, "unit": "V"}
